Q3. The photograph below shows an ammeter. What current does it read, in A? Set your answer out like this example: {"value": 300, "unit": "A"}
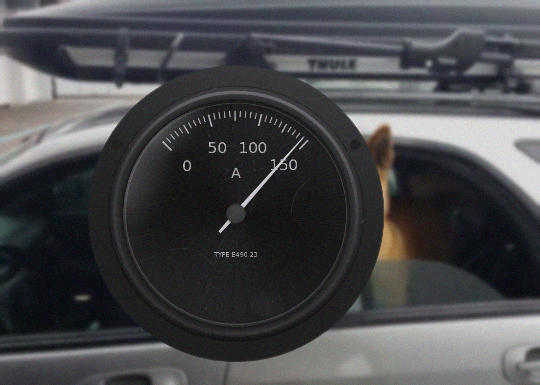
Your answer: {"value": 145, "unit": "A"}
